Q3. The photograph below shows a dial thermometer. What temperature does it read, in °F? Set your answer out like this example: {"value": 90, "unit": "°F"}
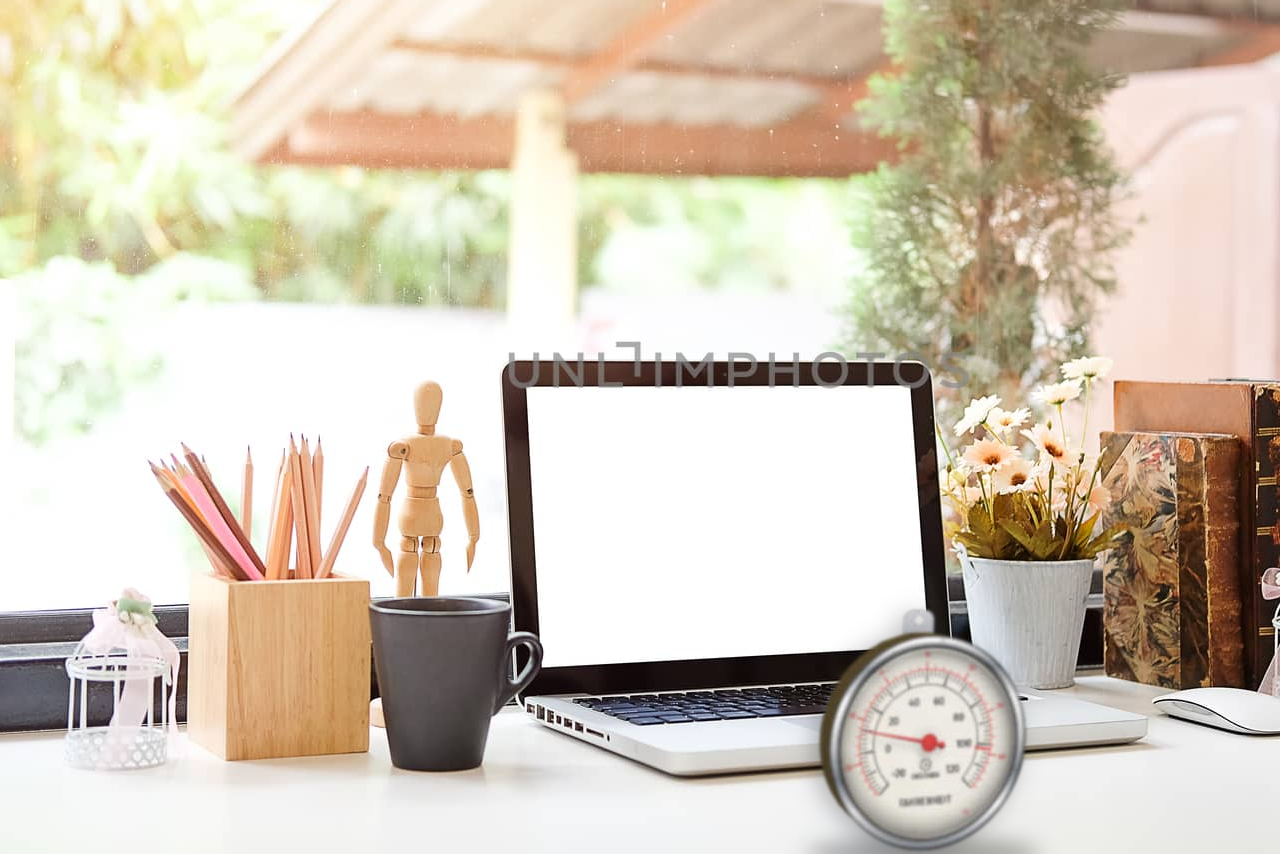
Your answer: {"value": 10, "unit": "°F"}
